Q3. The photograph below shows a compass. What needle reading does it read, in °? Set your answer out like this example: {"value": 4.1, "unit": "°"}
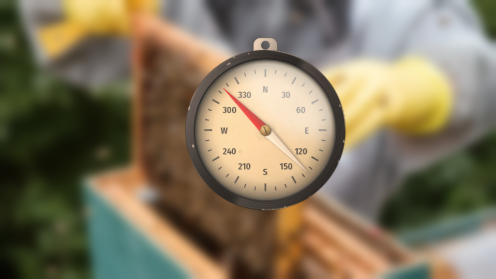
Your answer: {"value": 315, "unit": "°"}
